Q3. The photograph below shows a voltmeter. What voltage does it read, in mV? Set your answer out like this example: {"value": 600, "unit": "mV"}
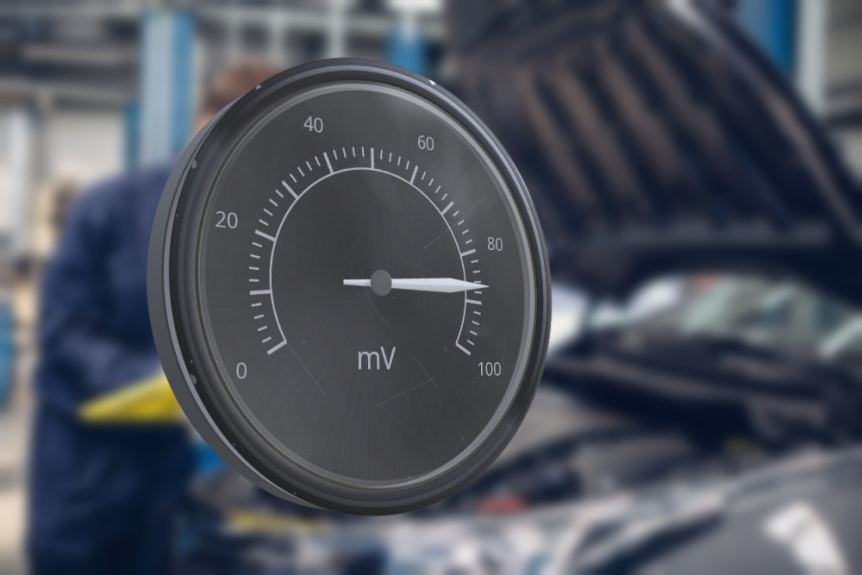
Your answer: {"value": 87, "unit": "mV"}
